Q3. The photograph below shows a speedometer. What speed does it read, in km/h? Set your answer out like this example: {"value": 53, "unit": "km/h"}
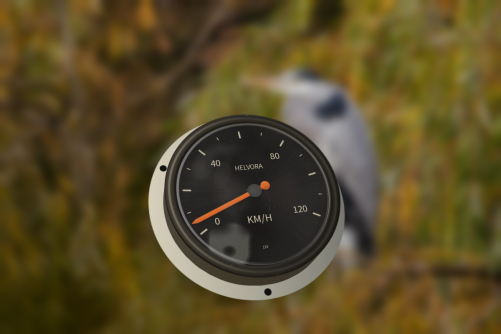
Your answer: {"value": 5, "unit": "km/h"}
